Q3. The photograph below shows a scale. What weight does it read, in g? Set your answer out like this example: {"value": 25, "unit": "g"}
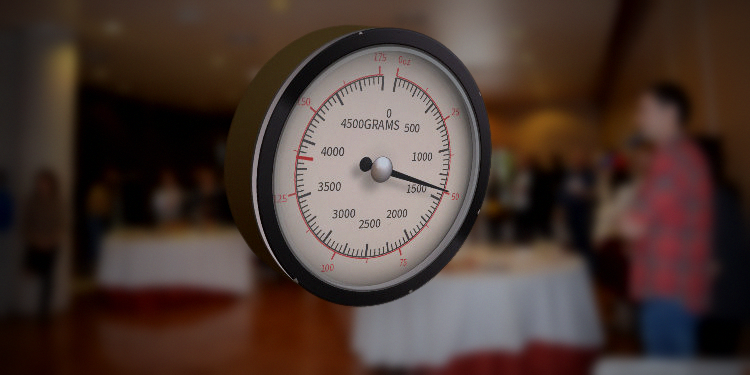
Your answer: {"value": 1400, "unit": "g"}
